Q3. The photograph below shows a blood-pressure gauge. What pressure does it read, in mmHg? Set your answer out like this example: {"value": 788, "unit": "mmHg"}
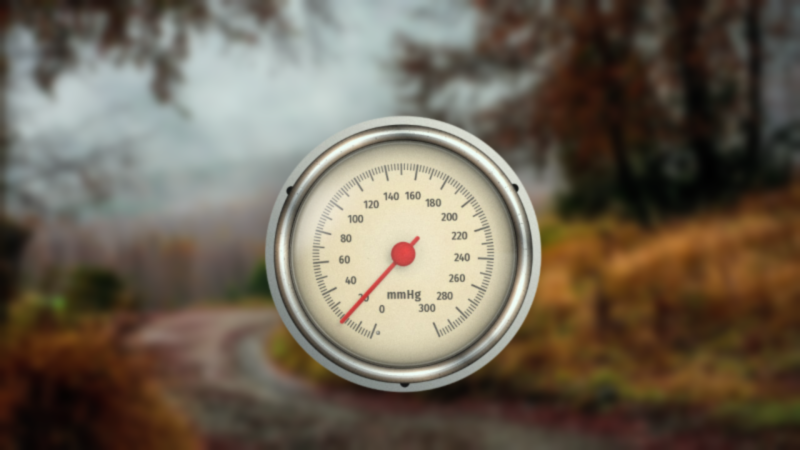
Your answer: {"value": 20, "unit": "mmHg"}
